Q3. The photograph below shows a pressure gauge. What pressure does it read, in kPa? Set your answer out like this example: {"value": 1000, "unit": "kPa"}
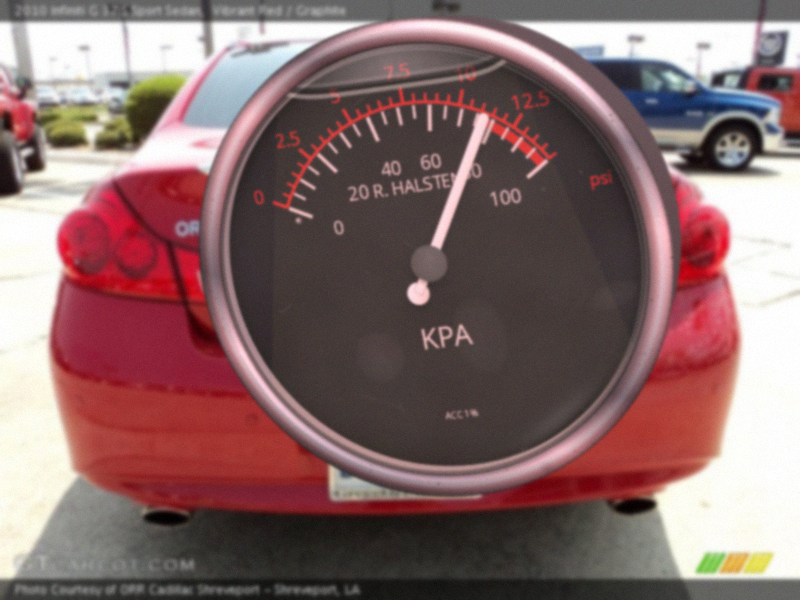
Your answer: {"value": 77.5, "unit": "kPa"}
